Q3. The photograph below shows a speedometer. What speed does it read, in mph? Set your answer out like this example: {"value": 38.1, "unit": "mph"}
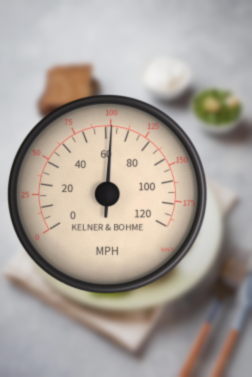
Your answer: {"value": 62.5, "unit": "mph"}
